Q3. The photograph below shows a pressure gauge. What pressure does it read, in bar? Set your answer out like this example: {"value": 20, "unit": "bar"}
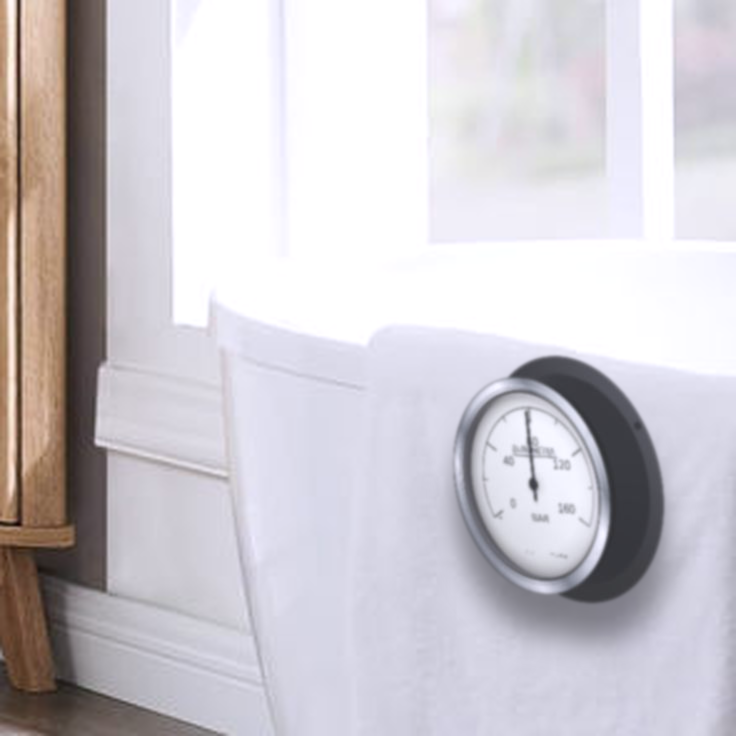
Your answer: {"value": 80, "unit": "bar"}
